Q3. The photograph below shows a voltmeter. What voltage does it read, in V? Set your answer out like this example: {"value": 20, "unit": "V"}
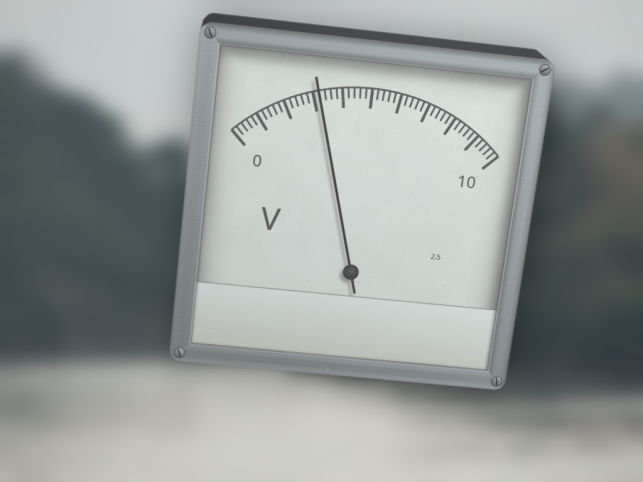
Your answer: {"value": 3.2, "unit": "V"}
